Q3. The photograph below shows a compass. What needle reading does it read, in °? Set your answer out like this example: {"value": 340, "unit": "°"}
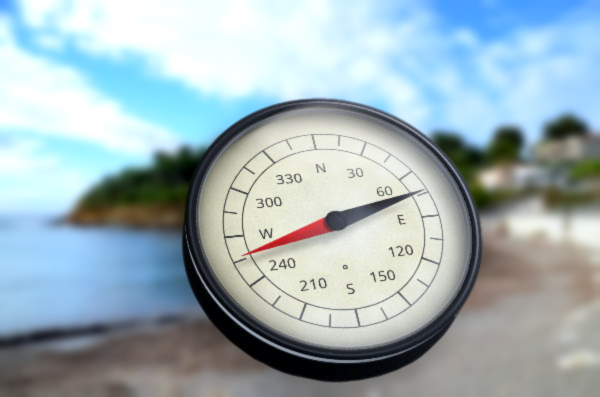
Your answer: {"value": 255, "unit": "°"}
